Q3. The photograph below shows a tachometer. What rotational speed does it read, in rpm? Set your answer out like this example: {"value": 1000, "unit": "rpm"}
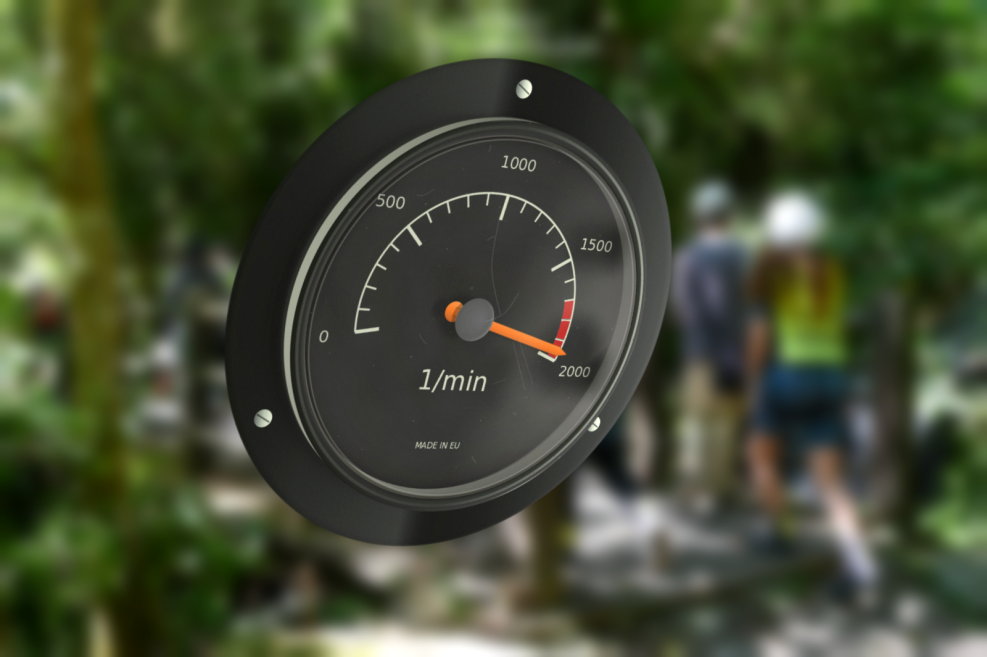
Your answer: {"value": 1950, "unit": "rpm"}
